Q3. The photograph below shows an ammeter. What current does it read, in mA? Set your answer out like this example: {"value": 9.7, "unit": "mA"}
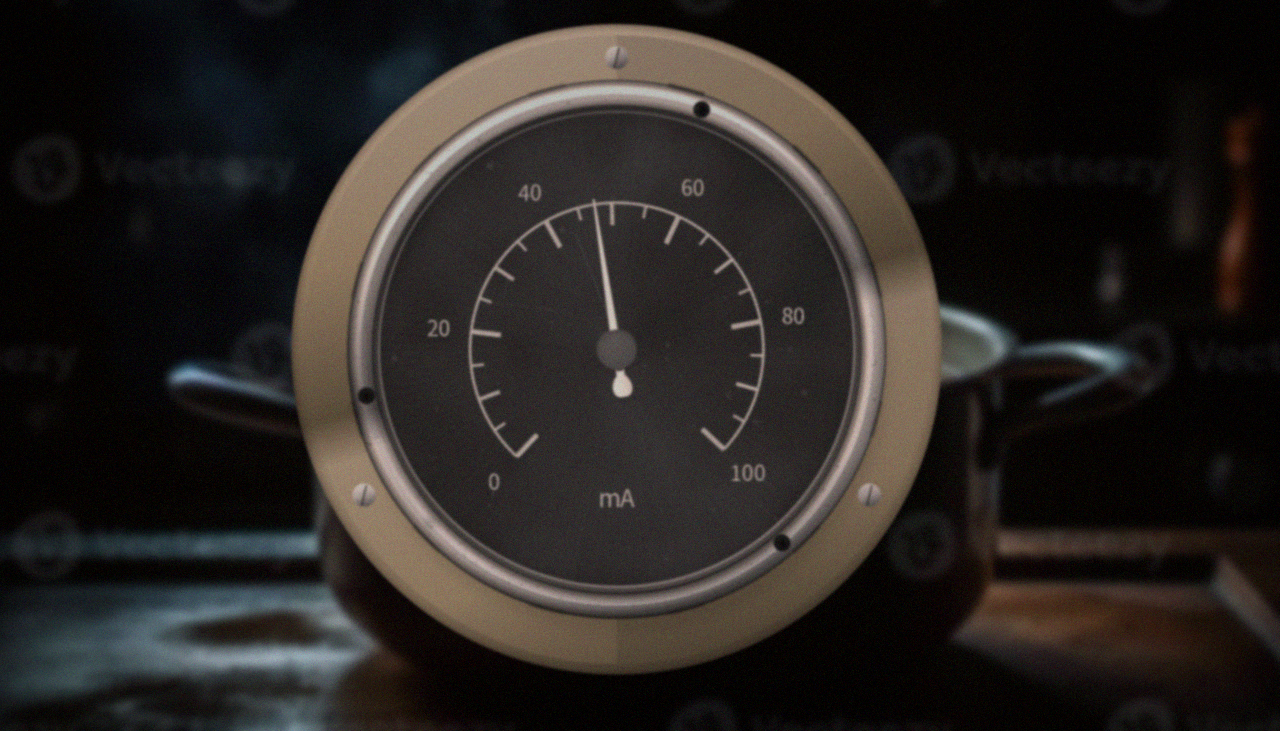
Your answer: {"value": 47.5, "unit": "mA"}
